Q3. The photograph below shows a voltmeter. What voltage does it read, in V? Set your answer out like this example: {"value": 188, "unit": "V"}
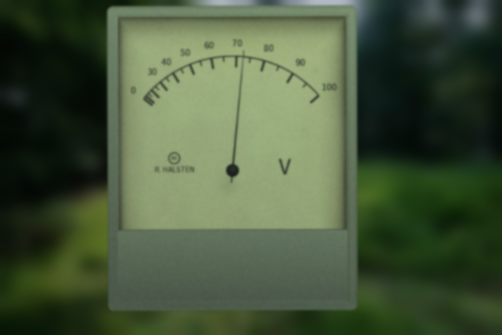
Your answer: {"value": 72.5, "unit": "V"}
